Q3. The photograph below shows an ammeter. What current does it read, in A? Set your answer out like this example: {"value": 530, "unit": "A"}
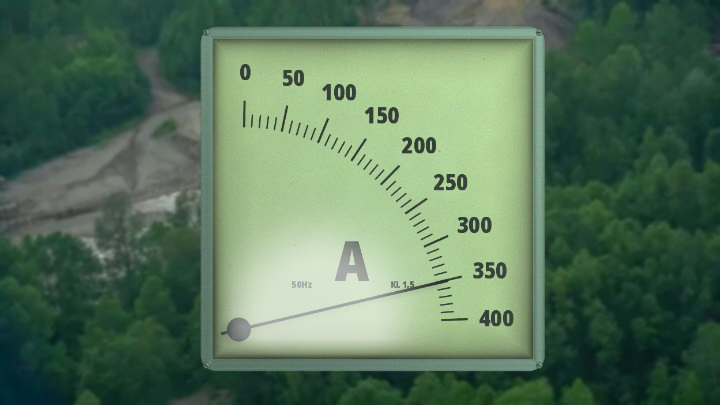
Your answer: {"value": 350, "unit": "A"}
